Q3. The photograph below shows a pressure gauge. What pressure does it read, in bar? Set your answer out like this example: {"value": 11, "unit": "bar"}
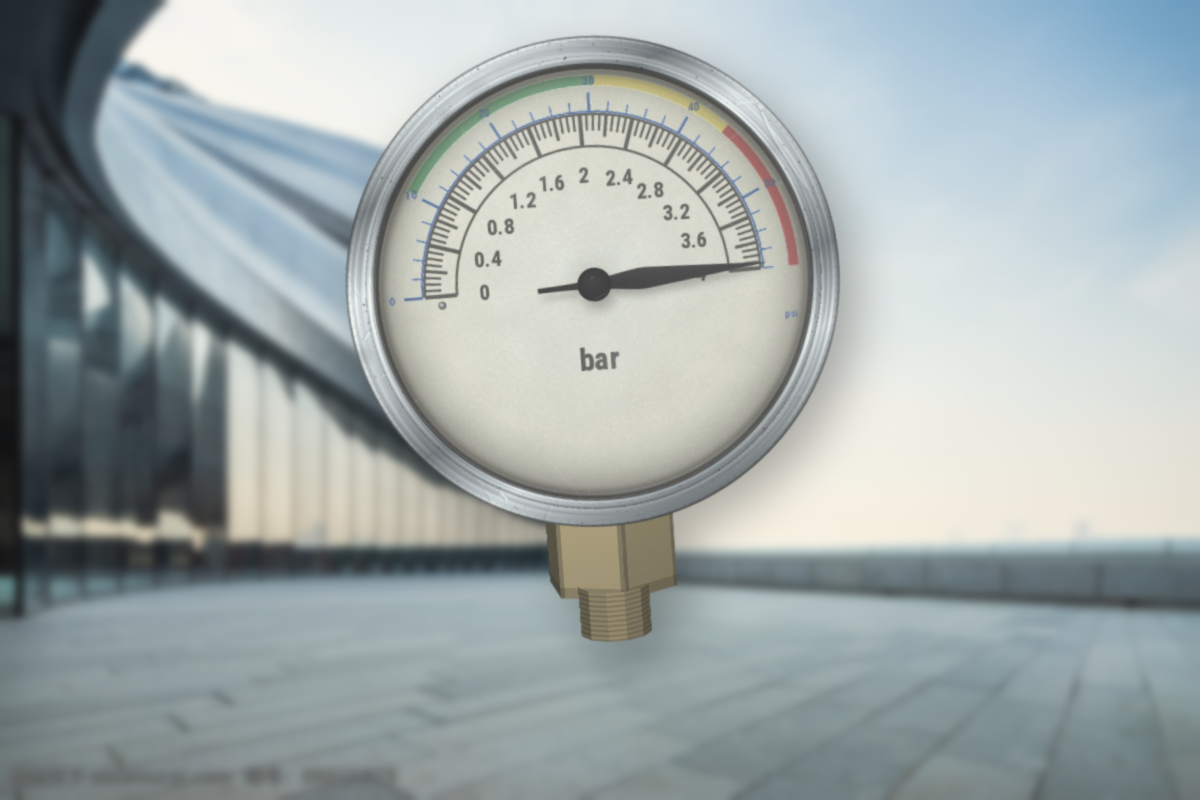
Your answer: {"value": 3.95, "unit": "bar"}
